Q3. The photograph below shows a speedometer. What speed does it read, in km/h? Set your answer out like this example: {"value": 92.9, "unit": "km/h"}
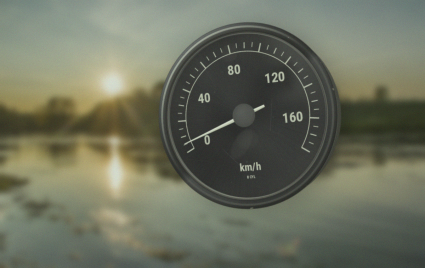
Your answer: {"value": 5, "unit": "km/h"}
